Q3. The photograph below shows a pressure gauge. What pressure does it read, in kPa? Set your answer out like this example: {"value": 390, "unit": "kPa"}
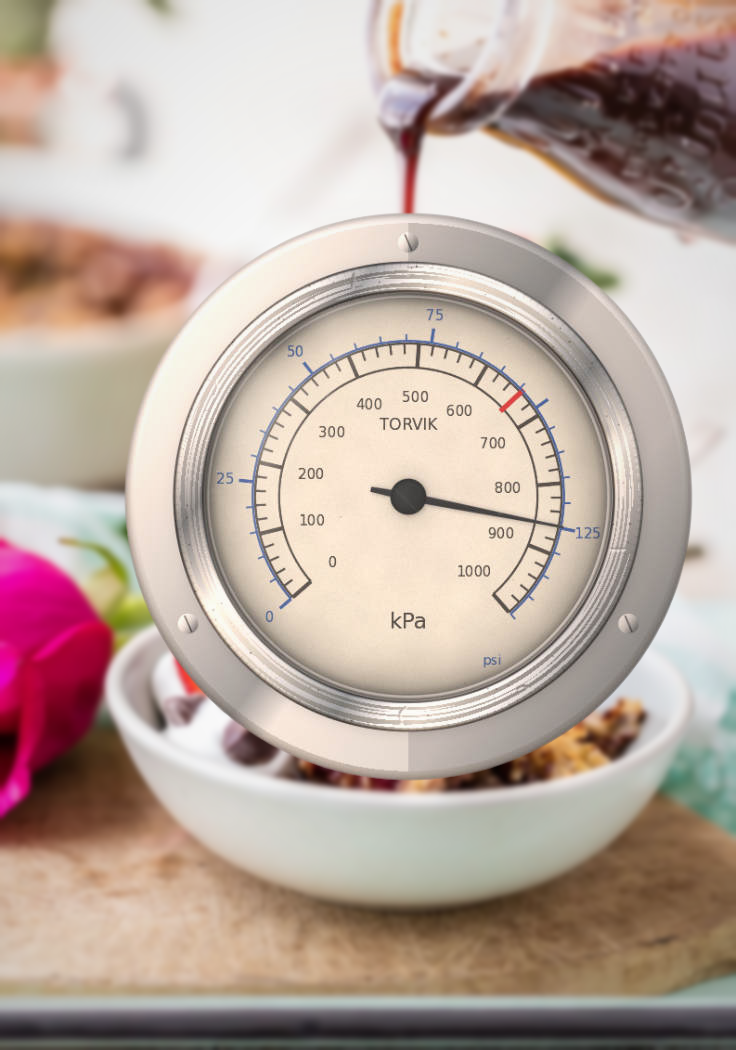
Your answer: {"value": 860, "unit": "kPa"}
